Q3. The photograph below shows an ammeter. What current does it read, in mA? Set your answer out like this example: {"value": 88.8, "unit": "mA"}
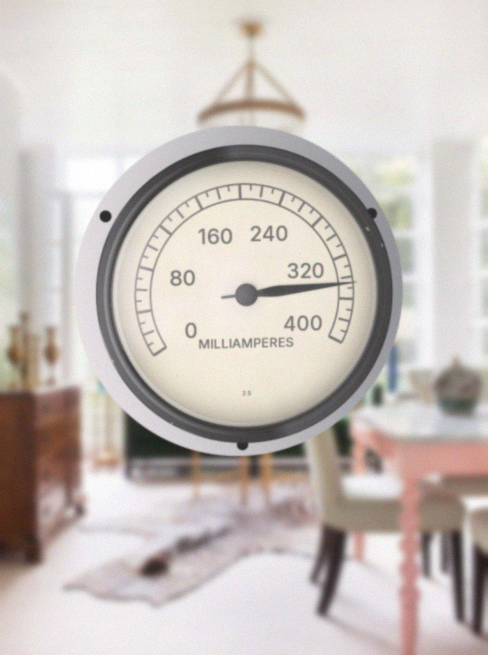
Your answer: {"value": 345, "unit": "mA"}
